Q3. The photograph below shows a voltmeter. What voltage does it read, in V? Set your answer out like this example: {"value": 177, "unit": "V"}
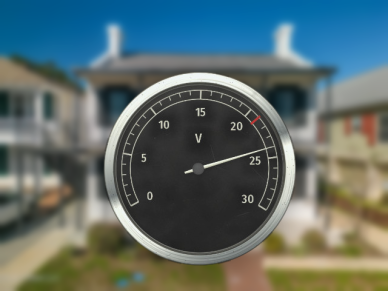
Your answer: {"value": 24, "unit": "V"}
